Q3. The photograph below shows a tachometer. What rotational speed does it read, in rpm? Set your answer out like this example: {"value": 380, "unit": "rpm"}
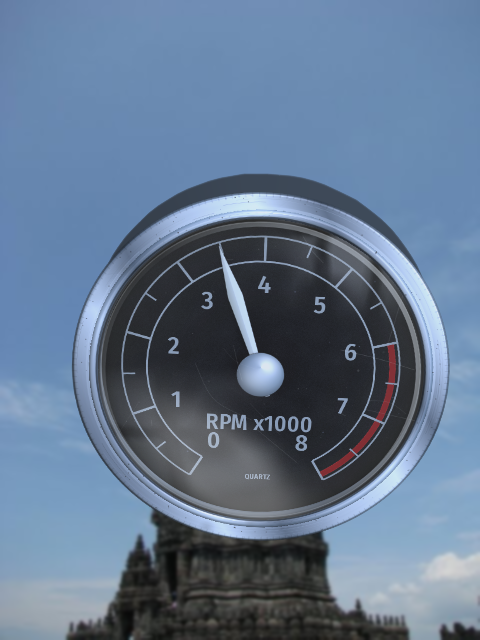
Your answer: {"value": 3500, "unit": "rpm"}
